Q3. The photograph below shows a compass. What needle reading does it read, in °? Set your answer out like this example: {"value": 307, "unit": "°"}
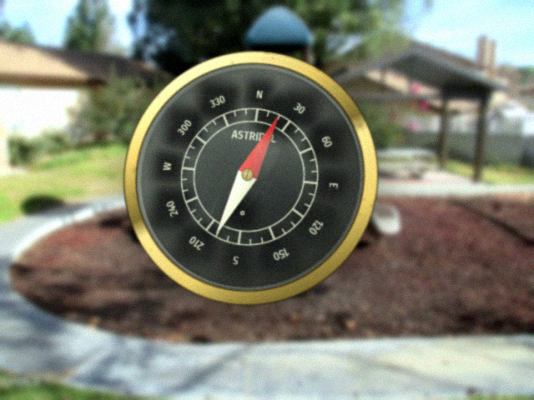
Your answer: {"value": 20, "unit": "°"}
